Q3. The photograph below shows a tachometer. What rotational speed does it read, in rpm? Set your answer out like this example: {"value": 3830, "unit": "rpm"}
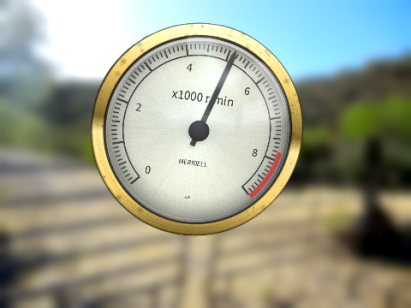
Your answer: {"value": 5100, "unit": "rpm"}
